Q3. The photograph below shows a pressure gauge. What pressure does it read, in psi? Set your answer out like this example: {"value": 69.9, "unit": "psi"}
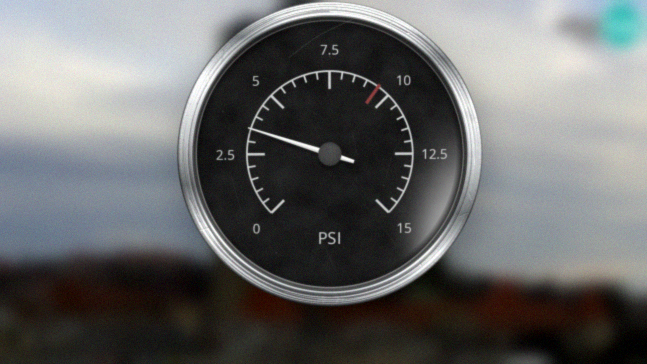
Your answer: {"value": 3.5, "unit": "psi"}
